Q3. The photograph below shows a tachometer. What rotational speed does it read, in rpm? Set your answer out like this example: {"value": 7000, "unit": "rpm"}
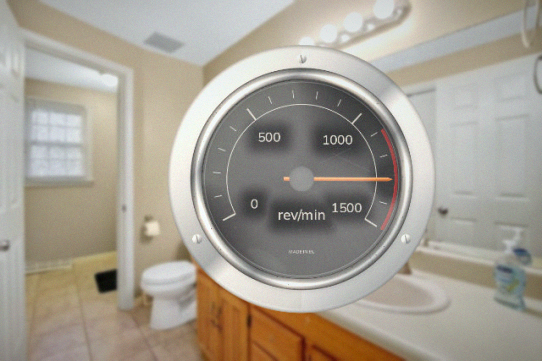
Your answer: {"value": 1300, "unit": "rpm"}
